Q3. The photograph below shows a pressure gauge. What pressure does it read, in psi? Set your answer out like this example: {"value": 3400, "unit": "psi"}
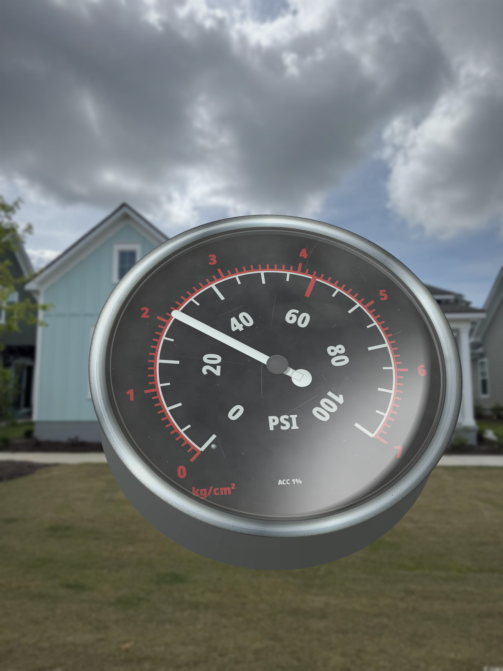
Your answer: {"value": 30, "unit": "psi"}
